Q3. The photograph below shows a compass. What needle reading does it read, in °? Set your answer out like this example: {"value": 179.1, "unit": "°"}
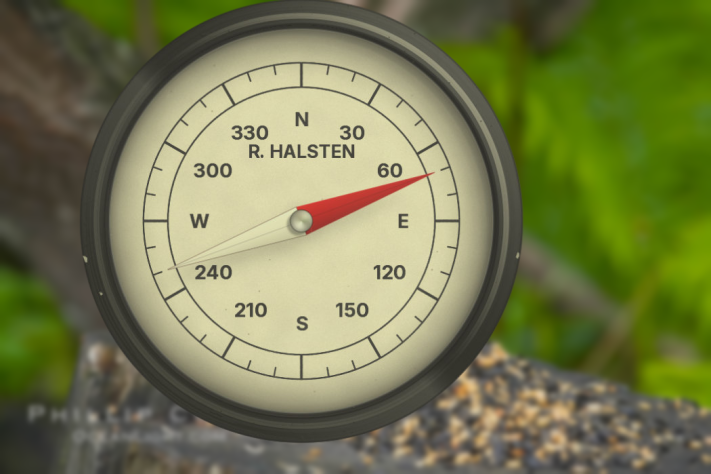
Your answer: {"value": 70, "unit": "°"}
